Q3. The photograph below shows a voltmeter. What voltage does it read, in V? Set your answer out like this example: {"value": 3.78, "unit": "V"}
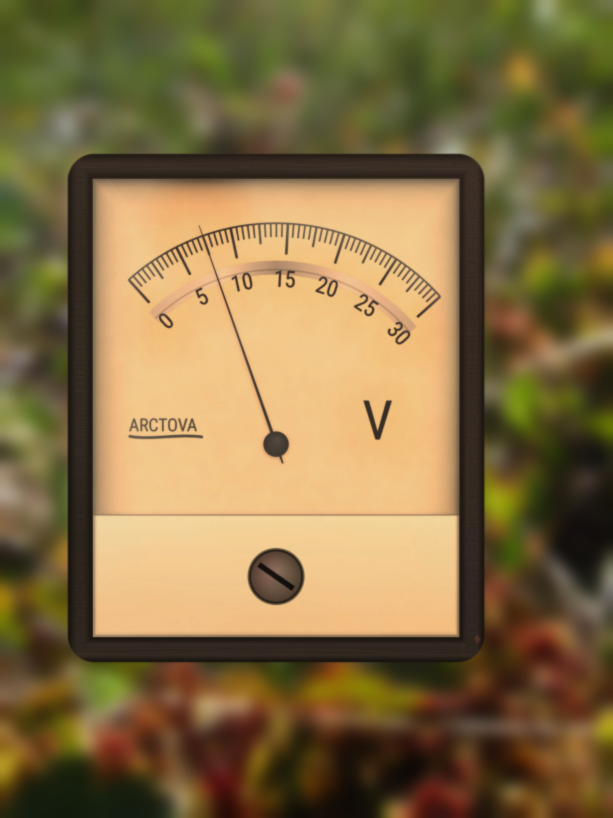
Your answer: {"value": 7.5, "unit": "V"}
